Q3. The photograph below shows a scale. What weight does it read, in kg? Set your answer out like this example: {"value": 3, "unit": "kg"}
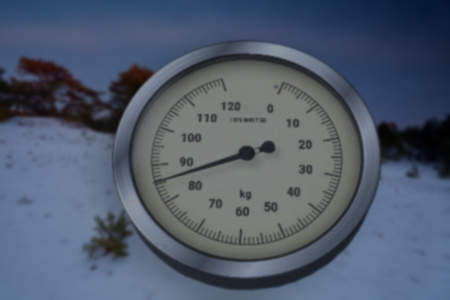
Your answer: {"value": 85, "unit": "kg"}
